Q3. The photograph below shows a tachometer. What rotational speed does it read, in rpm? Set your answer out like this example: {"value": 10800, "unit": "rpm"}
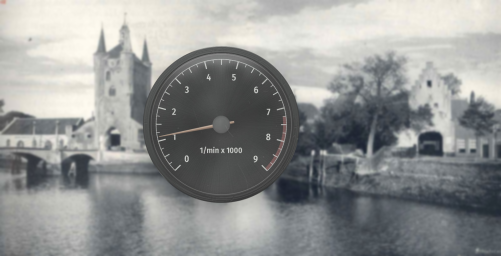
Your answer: {"value": 1125, "unit": "rpm"}
